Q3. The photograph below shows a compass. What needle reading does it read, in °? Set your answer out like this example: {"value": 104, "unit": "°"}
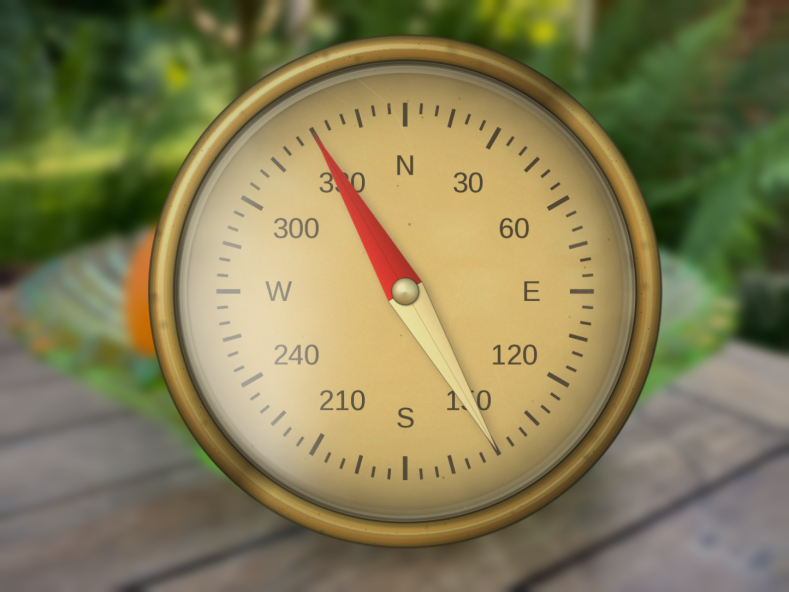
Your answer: {"value": 330, "unit": "°"}
